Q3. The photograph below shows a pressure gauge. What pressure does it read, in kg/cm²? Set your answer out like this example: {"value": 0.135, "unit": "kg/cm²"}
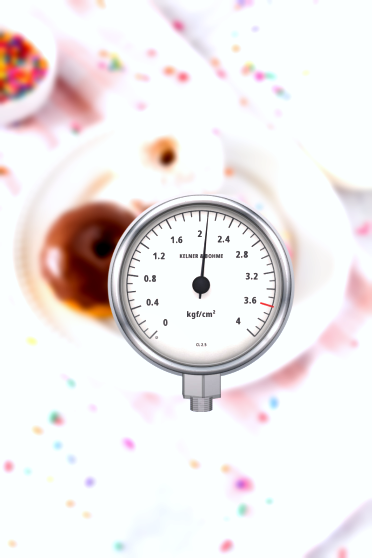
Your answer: {"value": 2.1, "unit": "kg/cm²"}
